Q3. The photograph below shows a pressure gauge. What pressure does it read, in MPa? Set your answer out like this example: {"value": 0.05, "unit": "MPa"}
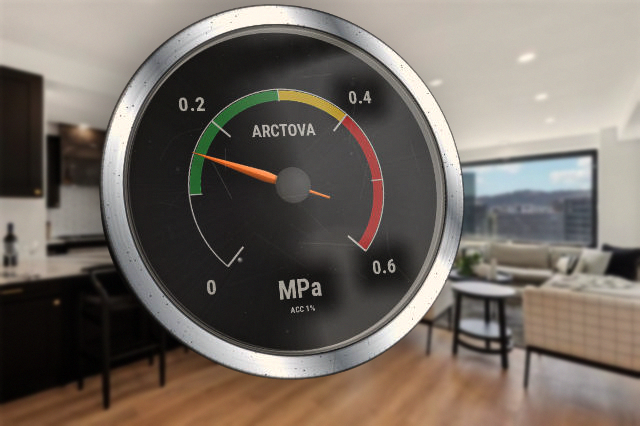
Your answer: {"value": 0.15, "unit": "MPa"}
